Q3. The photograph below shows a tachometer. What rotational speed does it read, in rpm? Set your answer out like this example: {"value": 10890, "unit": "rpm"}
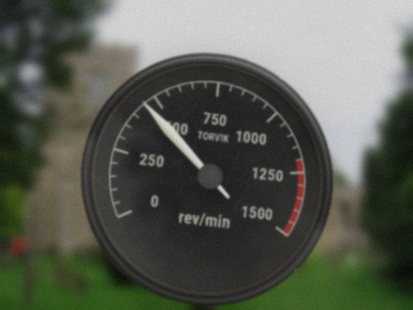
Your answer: {"value": 450, "unit": "rpm"}
